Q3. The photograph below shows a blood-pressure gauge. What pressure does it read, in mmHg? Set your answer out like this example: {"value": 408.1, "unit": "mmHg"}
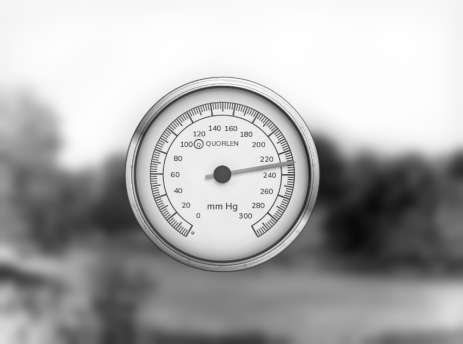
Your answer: {"value": 230, "unit": "mmHg"}
